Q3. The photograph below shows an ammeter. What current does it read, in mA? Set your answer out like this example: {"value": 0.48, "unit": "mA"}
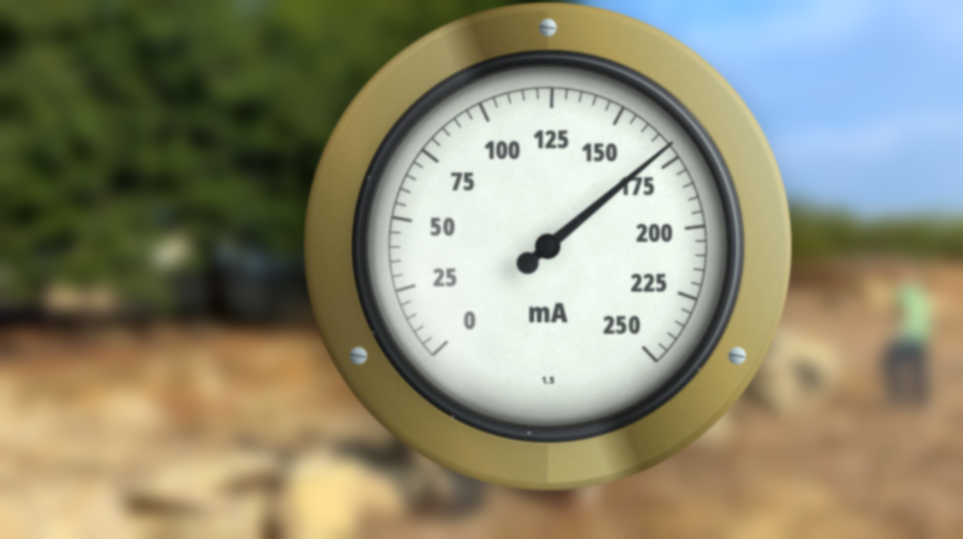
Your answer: {"value": 170, "unit": "mA"}
